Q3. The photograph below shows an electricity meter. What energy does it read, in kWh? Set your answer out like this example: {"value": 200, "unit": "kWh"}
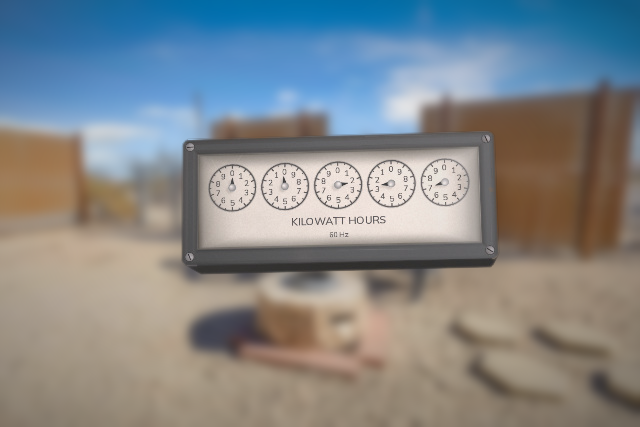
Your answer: {"value": 227, "unit": "kWh"}
